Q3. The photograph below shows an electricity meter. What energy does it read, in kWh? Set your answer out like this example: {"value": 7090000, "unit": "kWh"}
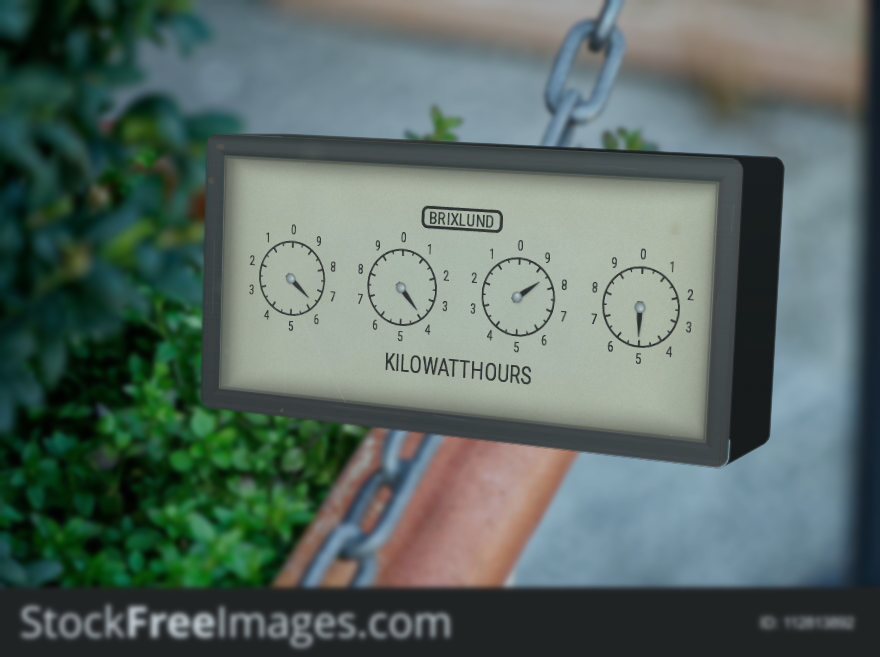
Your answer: {"value": 6385, "unit": "kWh"}
